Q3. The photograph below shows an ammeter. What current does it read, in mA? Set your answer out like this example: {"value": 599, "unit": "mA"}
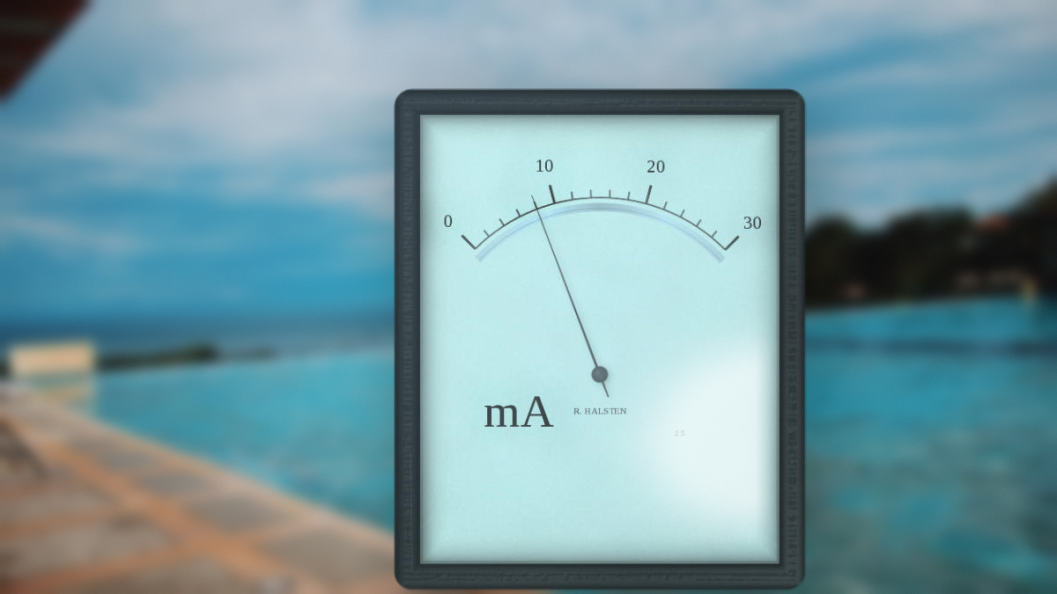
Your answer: {"value": 8, "unit": "mA"}
